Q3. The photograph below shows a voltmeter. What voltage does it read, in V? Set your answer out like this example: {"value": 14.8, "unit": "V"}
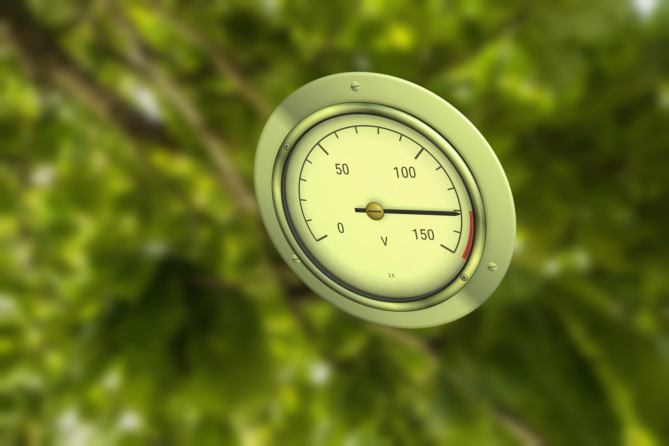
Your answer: {"value": 130, "unit": "V"}
